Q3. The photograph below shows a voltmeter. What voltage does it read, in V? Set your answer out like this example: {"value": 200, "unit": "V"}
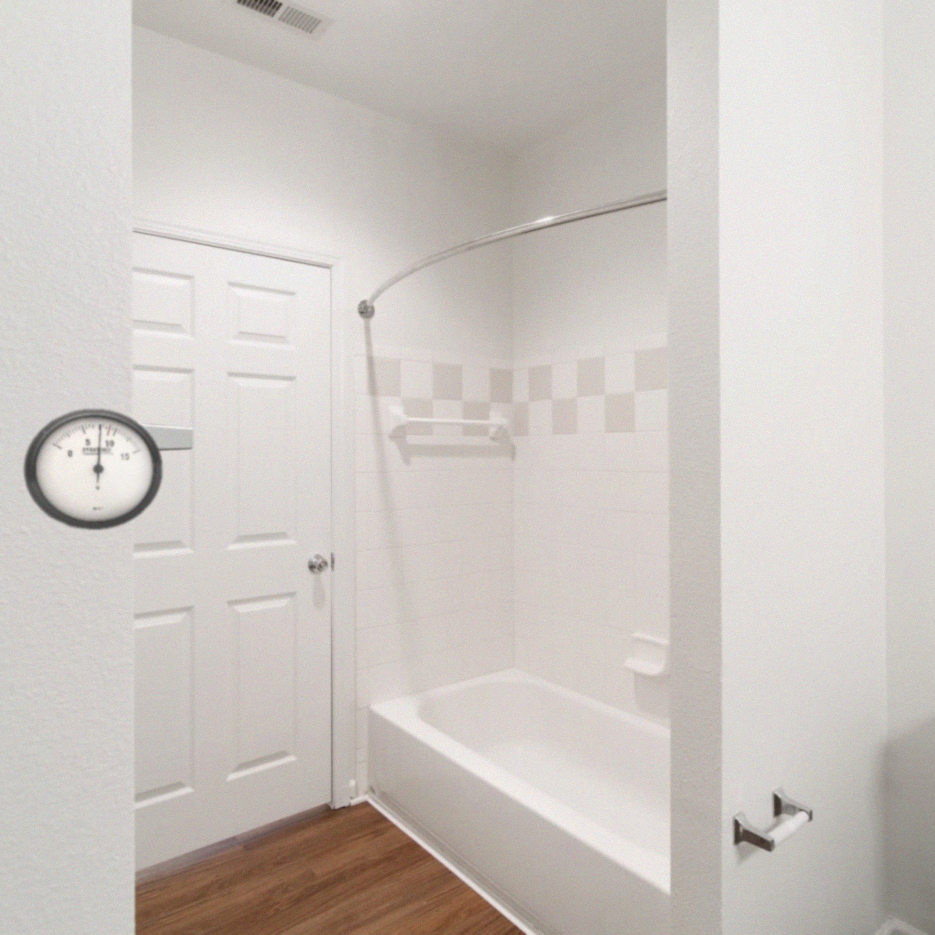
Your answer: {"value": 7.5, "unit": "V"}
